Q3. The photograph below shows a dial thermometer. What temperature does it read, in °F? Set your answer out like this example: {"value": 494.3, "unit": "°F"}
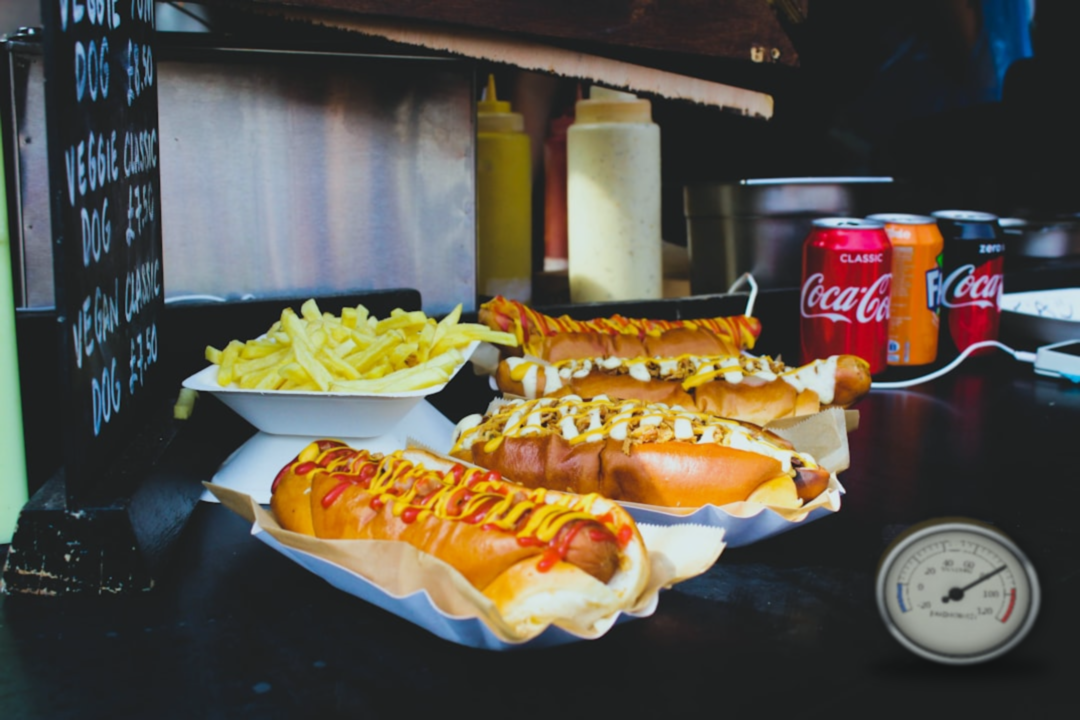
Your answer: {"value": 80, "unit": "°F"}
